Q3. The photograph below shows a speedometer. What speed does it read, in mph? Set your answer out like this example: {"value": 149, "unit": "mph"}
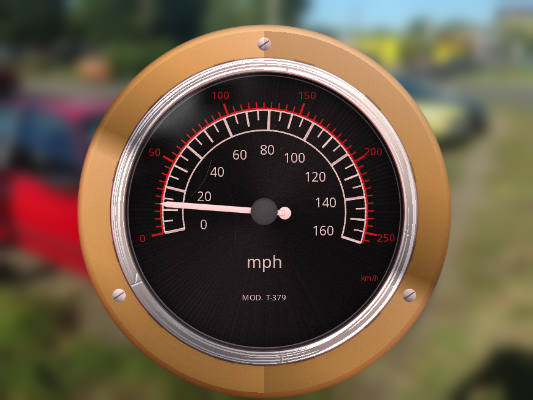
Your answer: {"value": 12.5, "unit": "mph"}
